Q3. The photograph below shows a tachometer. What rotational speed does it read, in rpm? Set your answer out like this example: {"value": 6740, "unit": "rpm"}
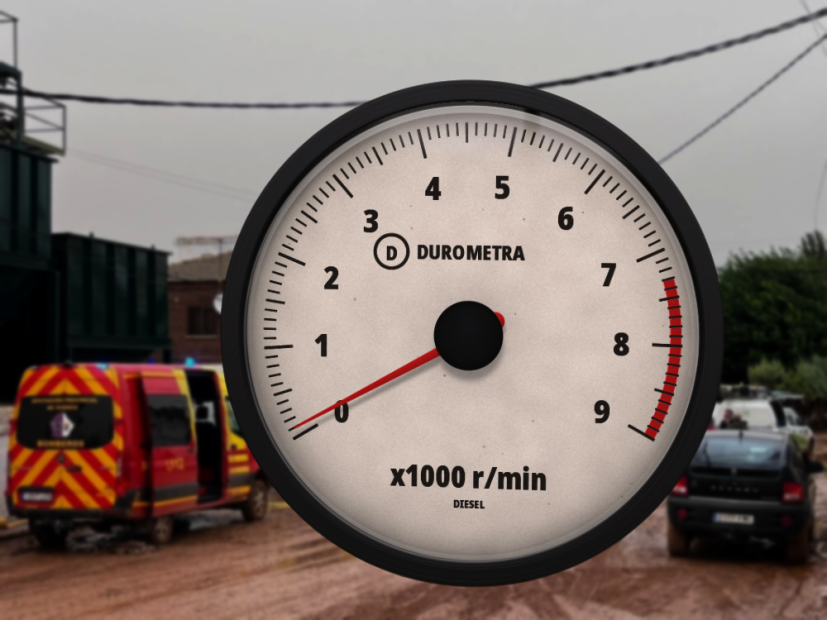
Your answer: {"value": 100, "unit": "rpm"}
